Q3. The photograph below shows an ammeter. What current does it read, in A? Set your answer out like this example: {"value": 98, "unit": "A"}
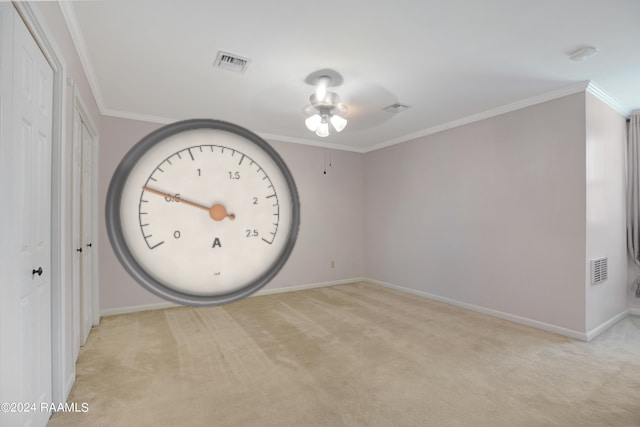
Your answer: {"value": 0.5, "unit": "A"}
